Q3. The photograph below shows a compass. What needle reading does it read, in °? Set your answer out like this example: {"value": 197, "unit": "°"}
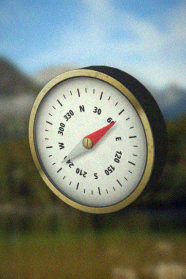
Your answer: {"value": 65, "unit": "°"}
